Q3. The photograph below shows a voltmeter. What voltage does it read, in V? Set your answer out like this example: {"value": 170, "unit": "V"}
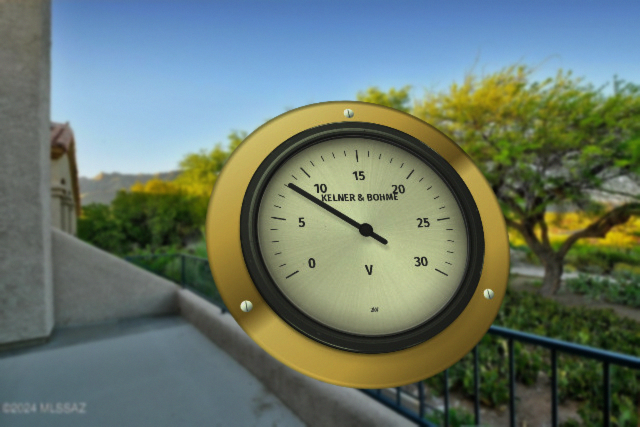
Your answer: {"value": 8, "unit": "V"}
